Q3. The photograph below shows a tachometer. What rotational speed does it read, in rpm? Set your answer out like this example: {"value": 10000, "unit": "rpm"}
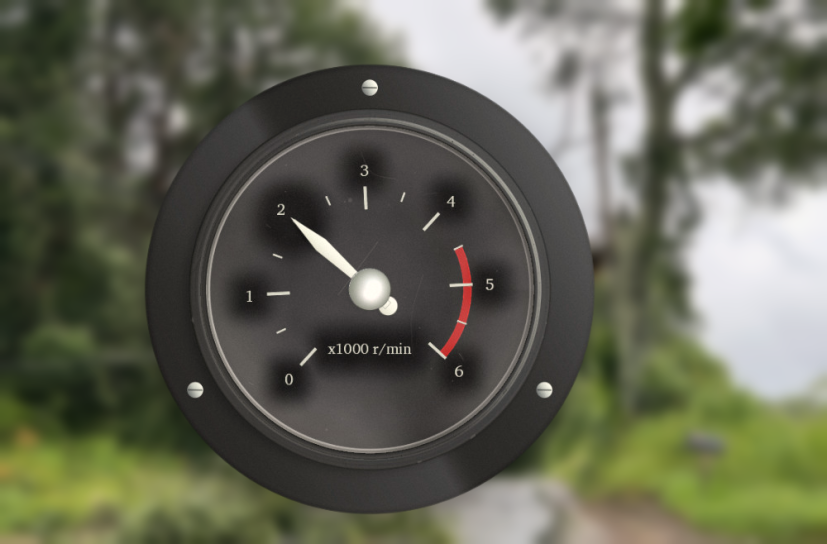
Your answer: {"value": 2000, "unit": "rpm"}
